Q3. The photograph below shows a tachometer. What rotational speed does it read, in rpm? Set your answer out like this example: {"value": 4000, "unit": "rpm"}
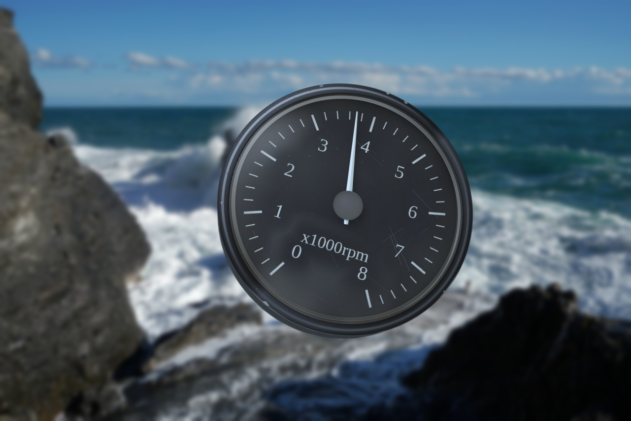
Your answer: {"value": 3700, "unit": "rpm"}
